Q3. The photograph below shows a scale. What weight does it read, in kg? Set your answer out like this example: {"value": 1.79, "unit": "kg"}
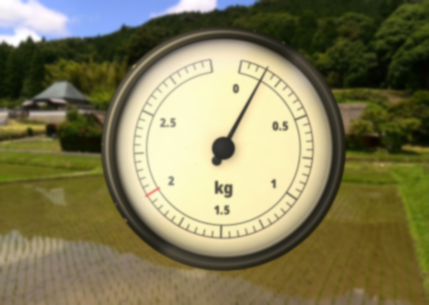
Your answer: {"value": 0.15, "unit": "kg"}
